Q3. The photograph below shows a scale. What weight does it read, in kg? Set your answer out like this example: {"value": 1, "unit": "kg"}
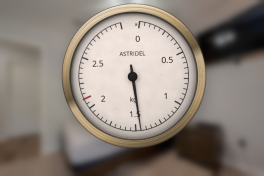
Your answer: {"value": 1.45, "unit": "kg"}
